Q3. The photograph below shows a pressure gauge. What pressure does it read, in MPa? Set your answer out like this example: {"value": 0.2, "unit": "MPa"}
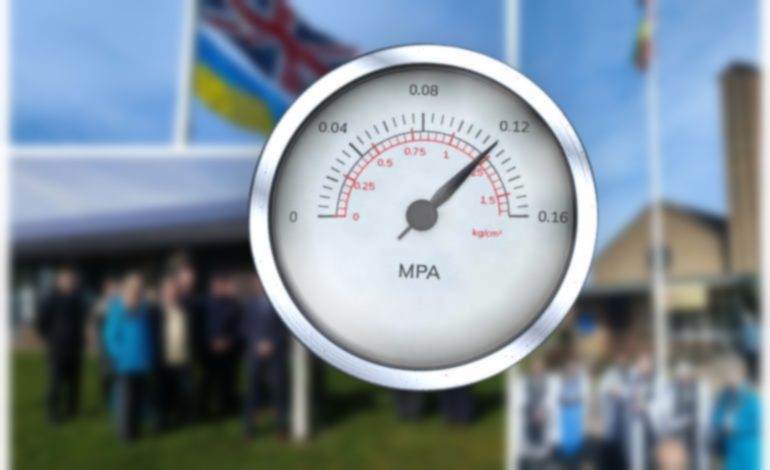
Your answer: {"value": 0.12, "unit": "MPa"}
